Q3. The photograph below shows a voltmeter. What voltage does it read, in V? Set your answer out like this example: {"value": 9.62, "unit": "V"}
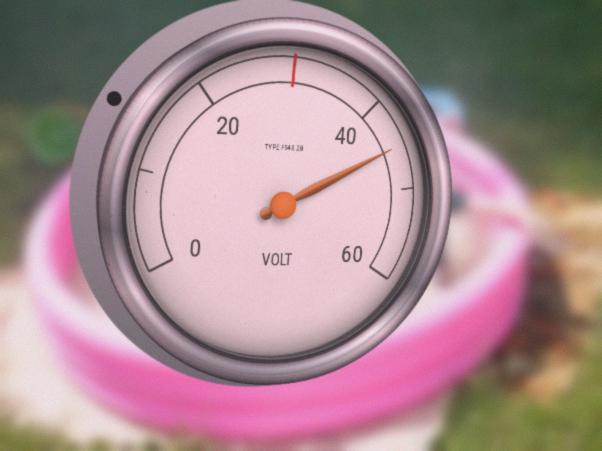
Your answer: {"value": 45, "unit": "V"}
